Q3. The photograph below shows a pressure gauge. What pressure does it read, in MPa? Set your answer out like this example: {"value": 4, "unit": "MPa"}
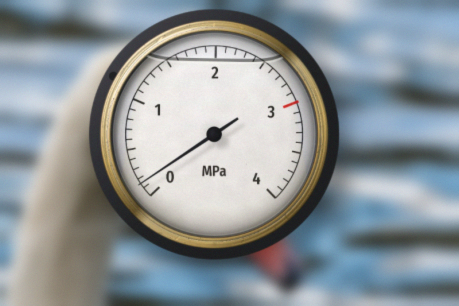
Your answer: {"value": 0.15, "unit": "MPa"}
